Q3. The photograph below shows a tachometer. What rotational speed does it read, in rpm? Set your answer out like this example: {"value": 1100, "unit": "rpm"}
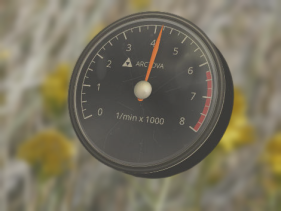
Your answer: {"value": 4250, "unit": "rpm"}
